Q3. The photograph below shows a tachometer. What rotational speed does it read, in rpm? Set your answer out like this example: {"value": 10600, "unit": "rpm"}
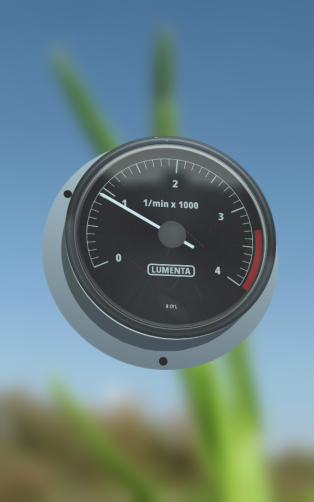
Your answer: {"value": 900, "unit": "rpm"}
